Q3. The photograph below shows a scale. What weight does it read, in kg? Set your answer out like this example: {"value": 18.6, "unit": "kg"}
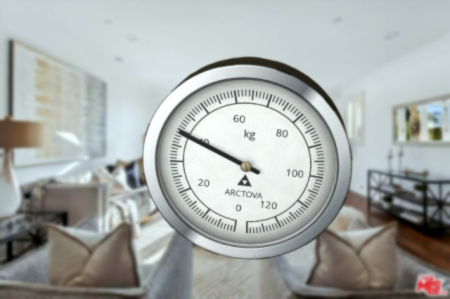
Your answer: {"value": 40, "unit": "kg"}
